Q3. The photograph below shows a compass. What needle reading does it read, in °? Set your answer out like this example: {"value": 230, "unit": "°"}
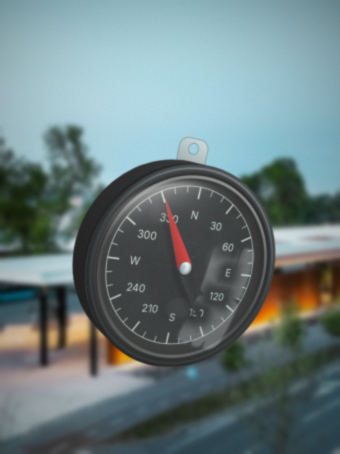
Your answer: {"value": 330, "unit": "°"}
